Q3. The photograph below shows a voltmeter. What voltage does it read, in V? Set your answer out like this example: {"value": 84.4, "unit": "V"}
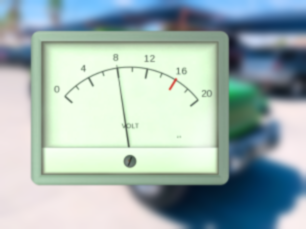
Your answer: {"value": 8, "unit": "V"}
